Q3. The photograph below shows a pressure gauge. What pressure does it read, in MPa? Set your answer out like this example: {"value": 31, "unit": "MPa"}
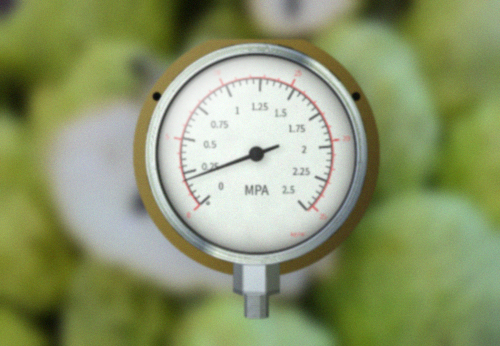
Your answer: {"value": 0.2, "unit": "MPa"}
